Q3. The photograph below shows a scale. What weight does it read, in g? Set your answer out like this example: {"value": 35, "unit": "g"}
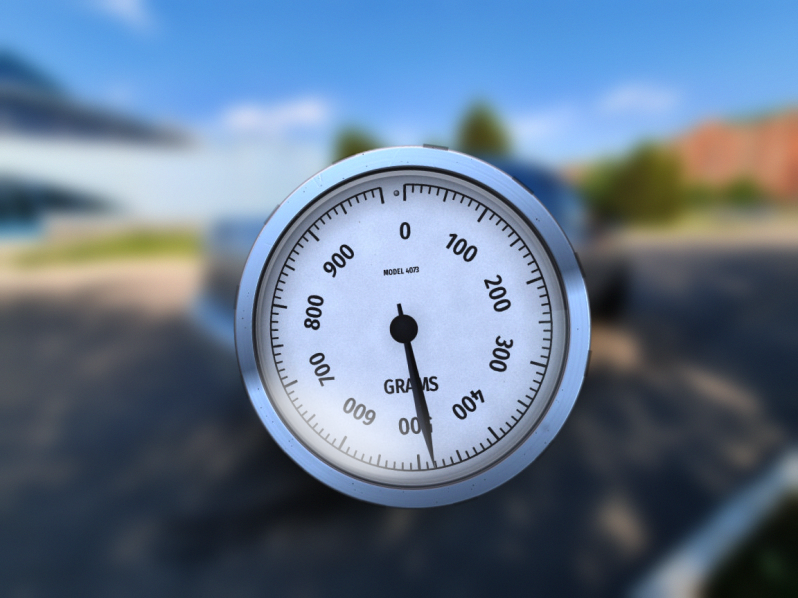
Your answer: {"value": 480, "unit": "g"}
